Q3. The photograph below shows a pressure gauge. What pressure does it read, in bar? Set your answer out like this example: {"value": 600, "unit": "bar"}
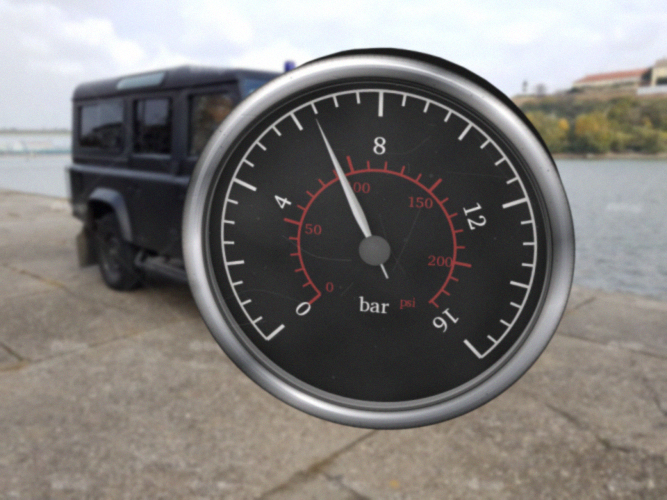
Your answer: {"value": 6.5, "unit": "bar"}
